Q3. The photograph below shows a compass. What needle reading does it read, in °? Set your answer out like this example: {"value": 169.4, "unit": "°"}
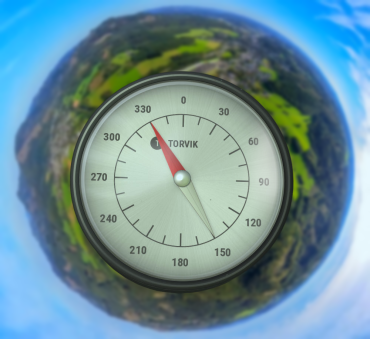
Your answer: {"value": 330, "unit": "°"}
